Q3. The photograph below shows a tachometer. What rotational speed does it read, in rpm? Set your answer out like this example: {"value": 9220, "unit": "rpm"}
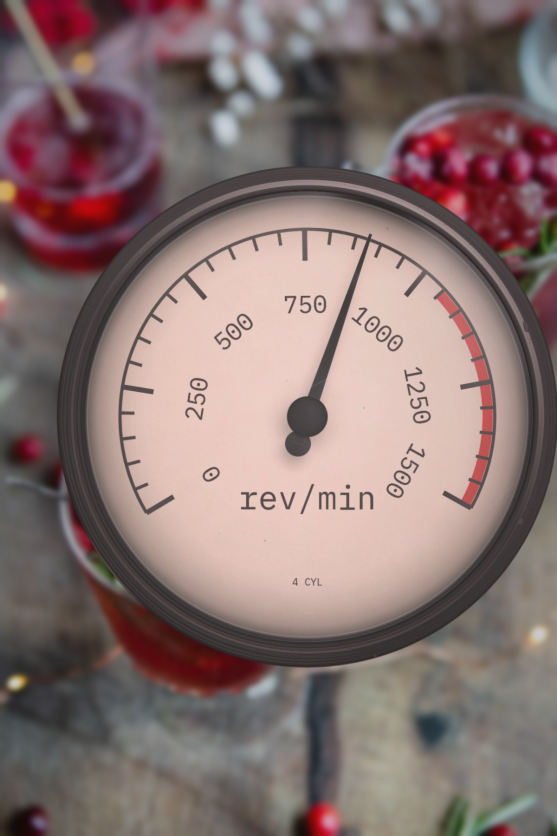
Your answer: {"value": 875, "unit": "rpm"}
